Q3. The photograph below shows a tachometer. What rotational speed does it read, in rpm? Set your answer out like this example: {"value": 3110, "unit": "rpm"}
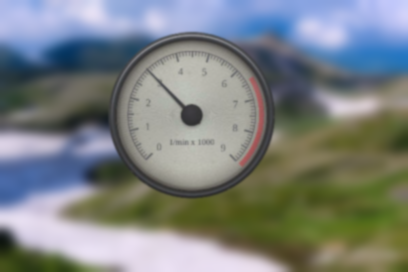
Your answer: {"value": 3000, "unit": "rpm"}
